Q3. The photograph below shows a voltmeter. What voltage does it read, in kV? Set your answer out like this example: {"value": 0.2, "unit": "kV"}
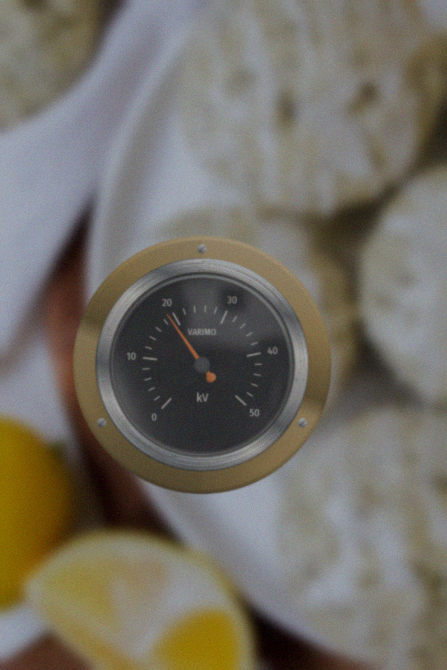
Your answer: {"value": 19, "unit": "kV"}
